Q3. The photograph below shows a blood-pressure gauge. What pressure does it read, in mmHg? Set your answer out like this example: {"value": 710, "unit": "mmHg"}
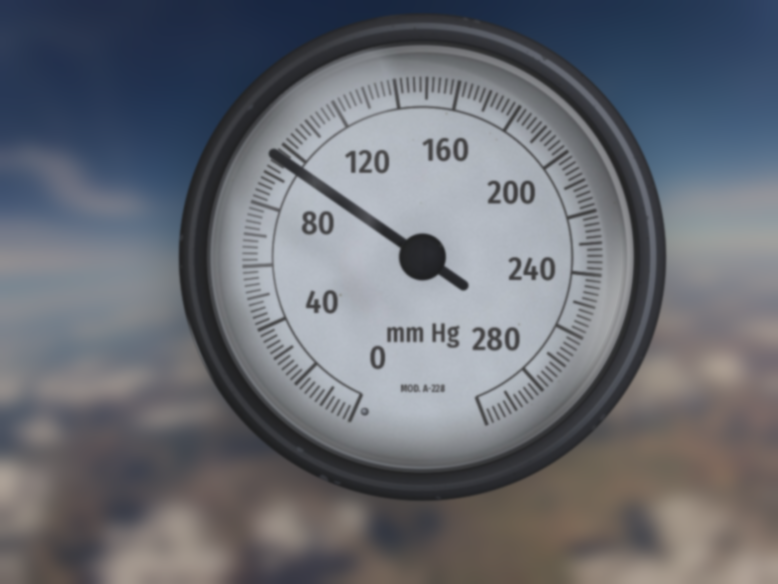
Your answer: {"value": 96, "unit": "mmHg"}
